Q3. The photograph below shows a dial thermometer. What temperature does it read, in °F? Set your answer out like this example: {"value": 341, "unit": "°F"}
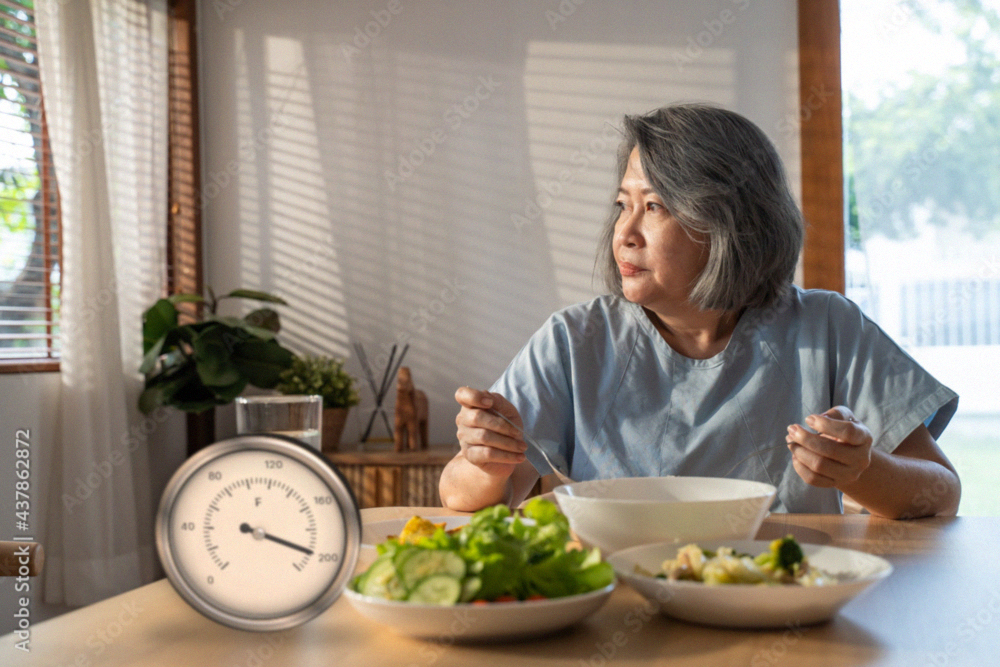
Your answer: {"value": 200, "unit": "°F"}
